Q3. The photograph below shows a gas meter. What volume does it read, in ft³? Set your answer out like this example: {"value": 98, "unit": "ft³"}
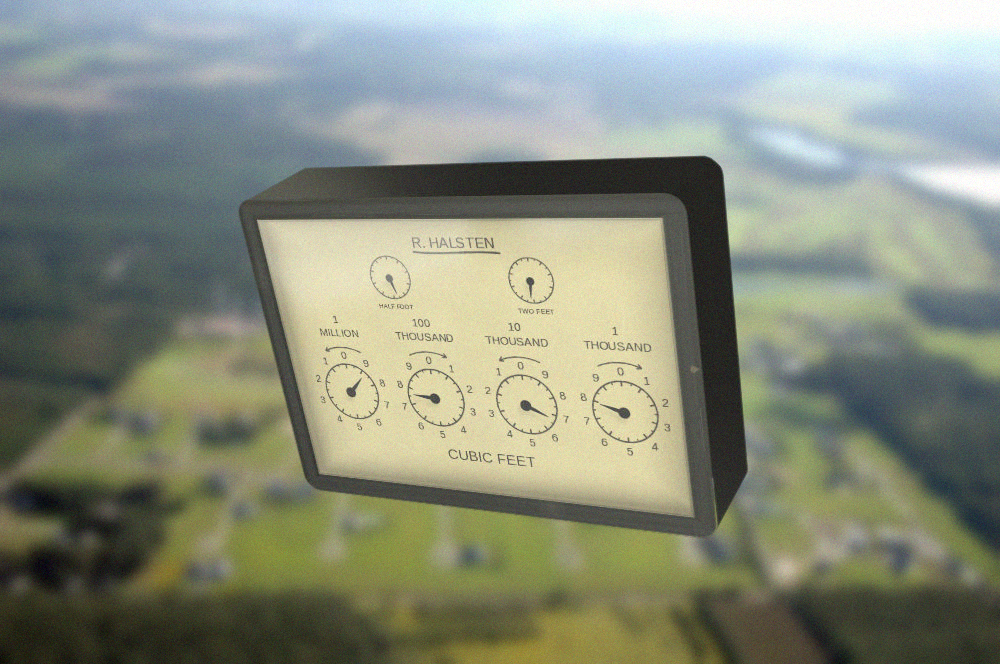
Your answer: {"value": 876800, "unit": "ft³"}
